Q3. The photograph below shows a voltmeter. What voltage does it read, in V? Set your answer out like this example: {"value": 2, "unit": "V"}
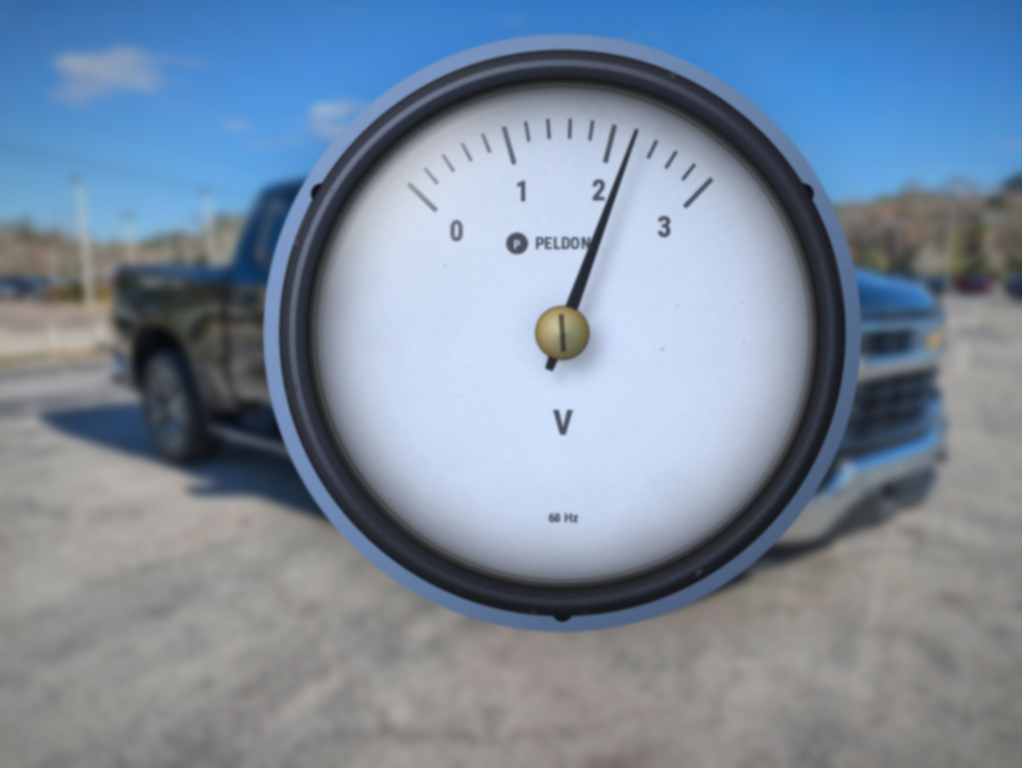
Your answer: {"value": 2.2, "unit": "V"}
